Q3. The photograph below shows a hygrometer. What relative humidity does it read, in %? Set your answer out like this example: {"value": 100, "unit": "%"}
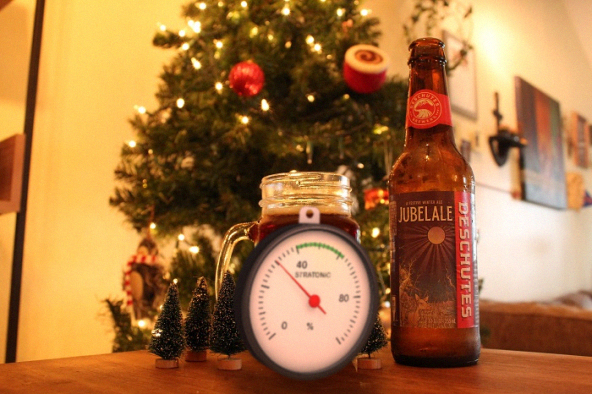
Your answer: {"value": 30, "unit": "%"}
